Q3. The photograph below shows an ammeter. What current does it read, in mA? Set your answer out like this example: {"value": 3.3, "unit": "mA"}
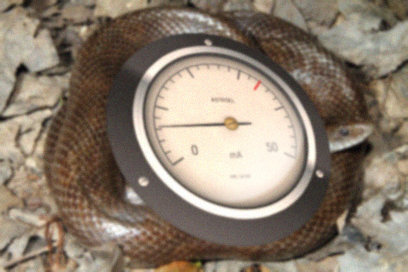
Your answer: {"value": 6, "unit": "mA"}
